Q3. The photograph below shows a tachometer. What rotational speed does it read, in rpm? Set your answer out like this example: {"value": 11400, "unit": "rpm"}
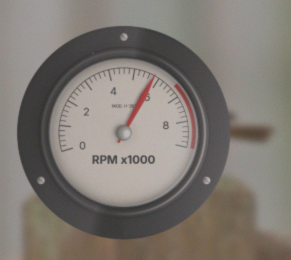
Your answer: {"value": 5800, "unit": "rpm"}
